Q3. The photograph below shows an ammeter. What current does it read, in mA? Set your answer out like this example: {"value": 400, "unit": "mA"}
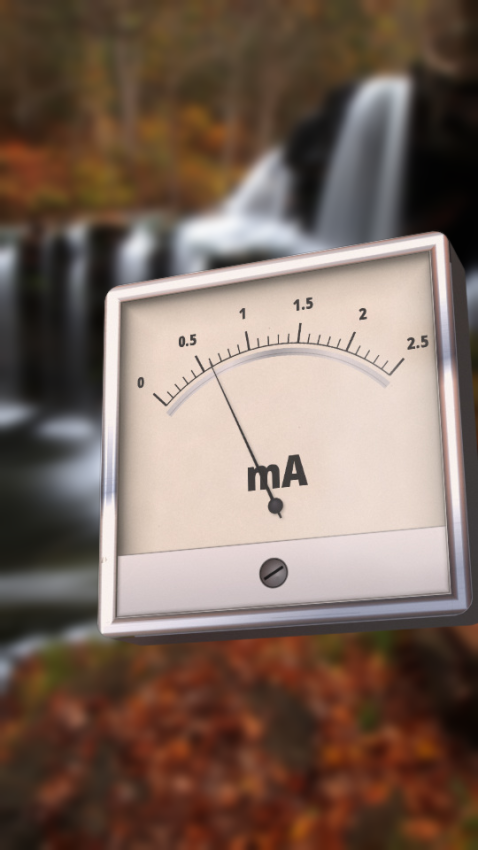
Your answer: {"value": 0.6, "unit": "mA"}
